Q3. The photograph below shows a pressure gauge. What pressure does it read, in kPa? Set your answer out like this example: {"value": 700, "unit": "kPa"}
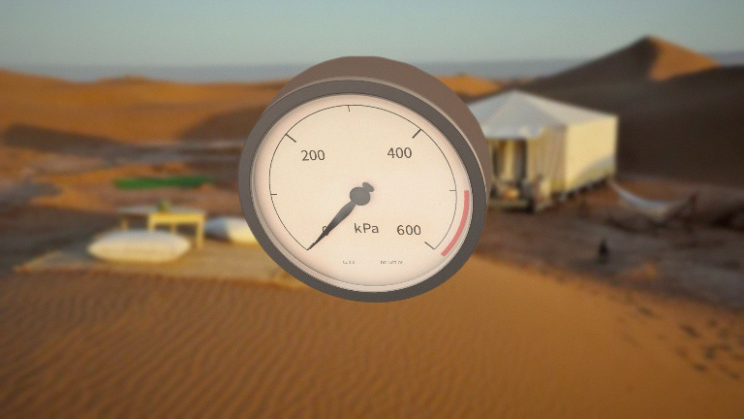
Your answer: {"value": 0, "unit": "kPa"}
